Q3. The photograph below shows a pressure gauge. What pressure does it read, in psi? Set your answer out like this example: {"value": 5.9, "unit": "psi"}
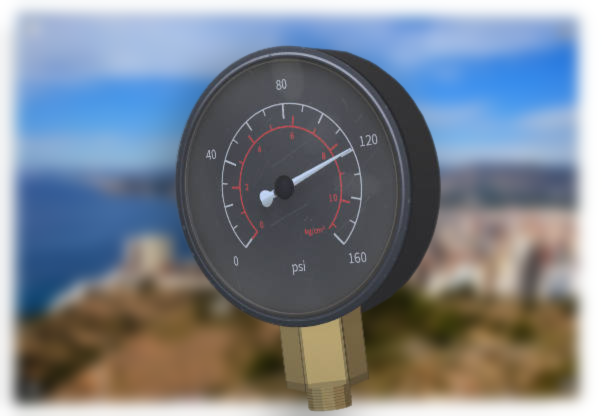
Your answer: {"value": 120, "unit": "psi"}
